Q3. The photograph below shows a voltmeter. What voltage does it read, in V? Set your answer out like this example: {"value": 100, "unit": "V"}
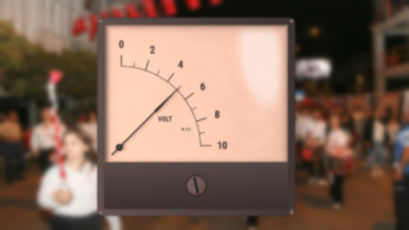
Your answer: {"value": 5, "unit": "V"}
